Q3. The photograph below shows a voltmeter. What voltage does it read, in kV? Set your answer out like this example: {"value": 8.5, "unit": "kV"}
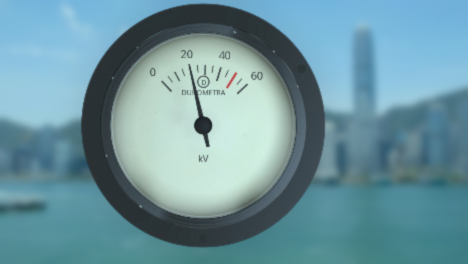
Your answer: {"value": 20, "unit": "kV"}
